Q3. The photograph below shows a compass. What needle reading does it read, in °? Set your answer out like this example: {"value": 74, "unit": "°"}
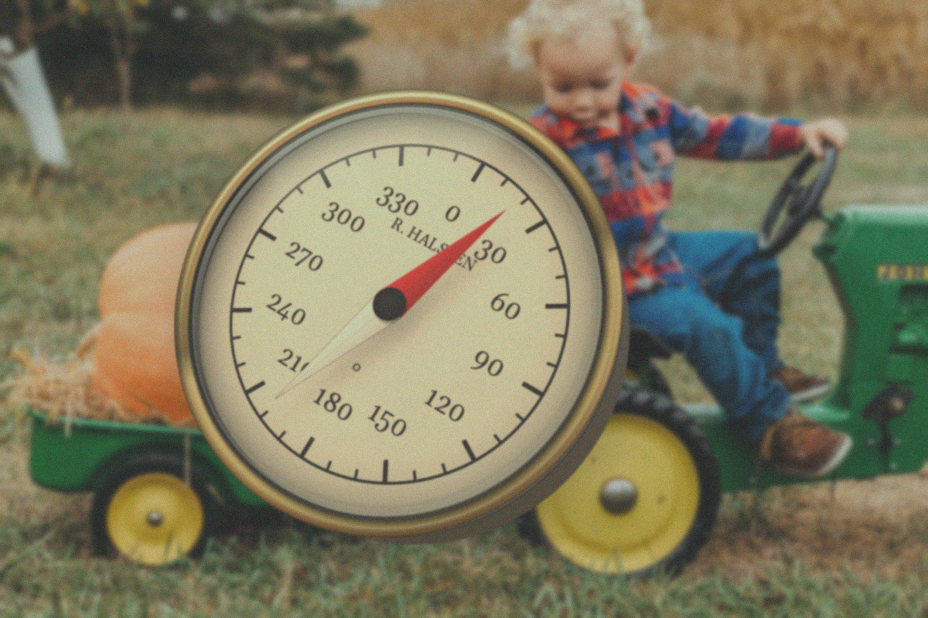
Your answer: {"value": 20, "unit": "°"}
